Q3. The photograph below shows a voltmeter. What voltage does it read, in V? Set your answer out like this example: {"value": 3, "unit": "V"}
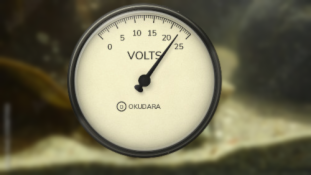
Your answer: {"value": 22.5, "unit": "V"}
